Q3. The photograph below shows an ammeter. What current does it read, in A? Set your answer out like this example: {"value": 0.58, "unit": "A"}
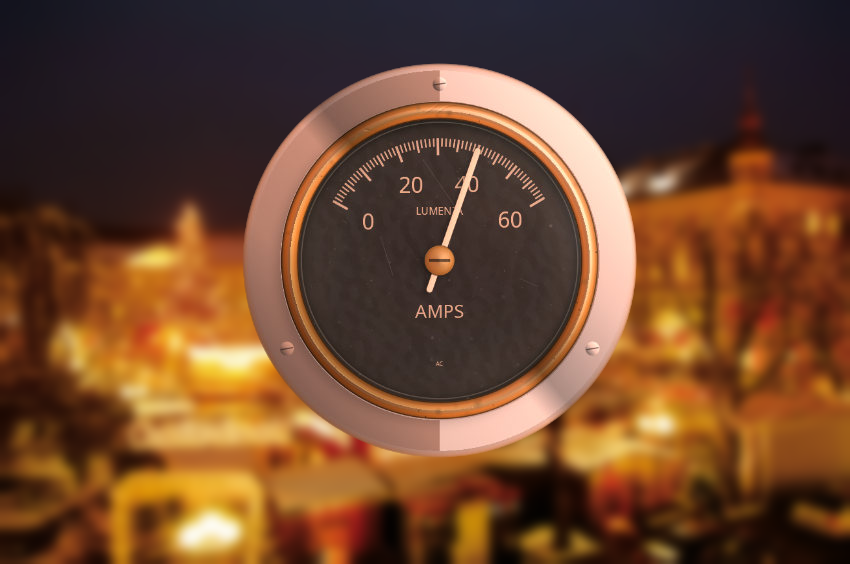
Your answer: {"value": 40, "unit": "A"}
